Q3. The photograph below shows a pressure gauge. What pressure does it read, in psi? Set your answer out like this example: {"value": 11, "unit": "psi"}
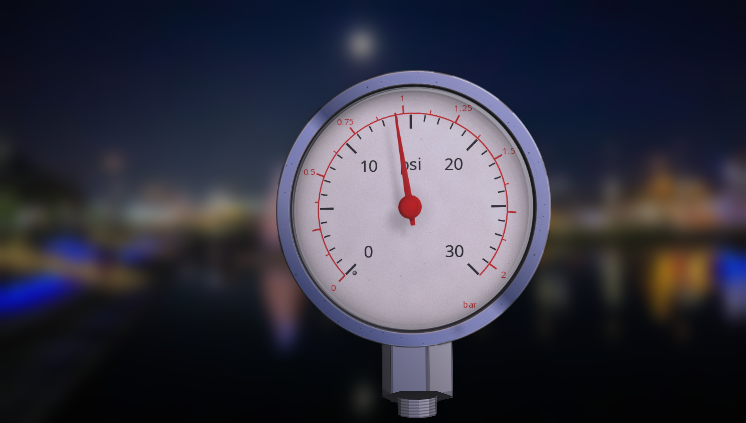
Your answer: {"value": 14, "unit": "psi"}
